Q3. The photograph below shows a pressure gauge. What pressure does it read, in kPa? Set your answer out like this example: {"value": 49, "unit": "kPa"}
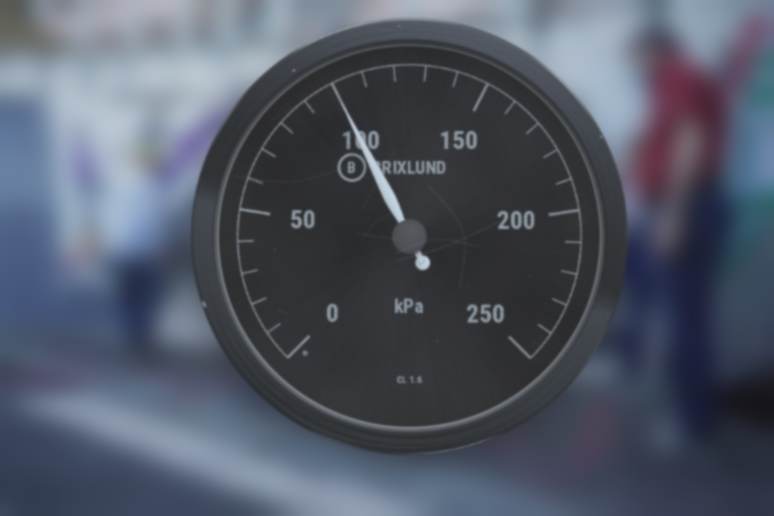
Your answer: {"value": 100, "unit": "kPa"}
